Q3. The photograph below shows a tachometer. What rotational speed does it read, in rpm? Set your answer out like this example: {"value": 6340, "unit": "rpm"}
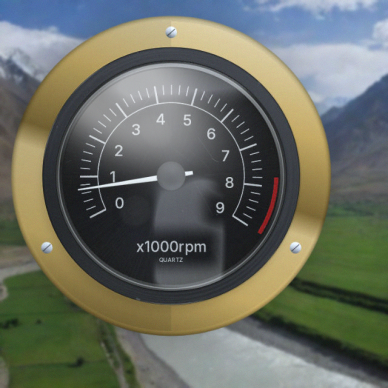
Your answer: {"value": 700, "unit": "rpm"}
